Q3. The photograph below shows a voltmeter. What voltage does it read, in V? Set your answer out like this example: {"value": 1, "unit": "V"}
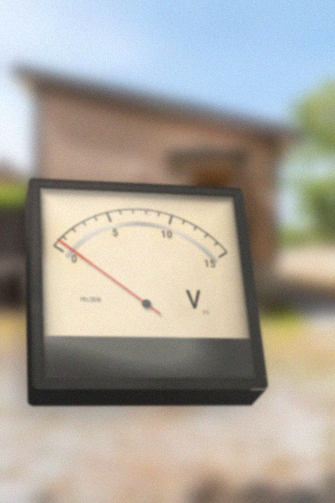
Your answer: {"value": 0.5, "unit": "V"}
